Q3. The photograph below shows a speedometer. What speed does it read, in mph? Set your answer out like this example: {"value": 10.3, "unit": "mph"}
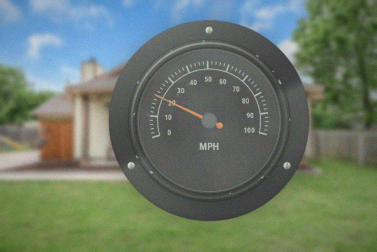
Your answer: {"value": 20, "unit": "mph"}
